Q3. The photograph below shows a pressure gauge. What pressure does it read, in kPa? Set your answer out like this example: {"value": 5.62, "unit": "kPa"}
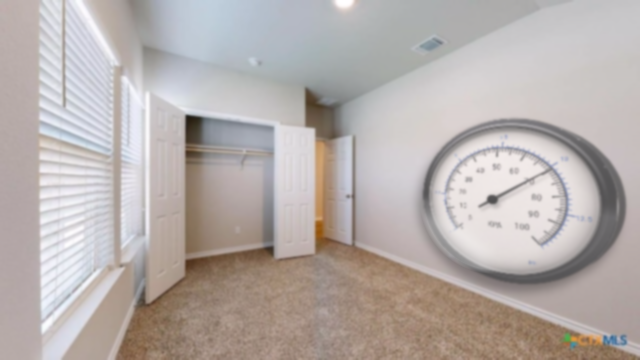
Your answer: {"value": 70, "unit": "kPa"}
